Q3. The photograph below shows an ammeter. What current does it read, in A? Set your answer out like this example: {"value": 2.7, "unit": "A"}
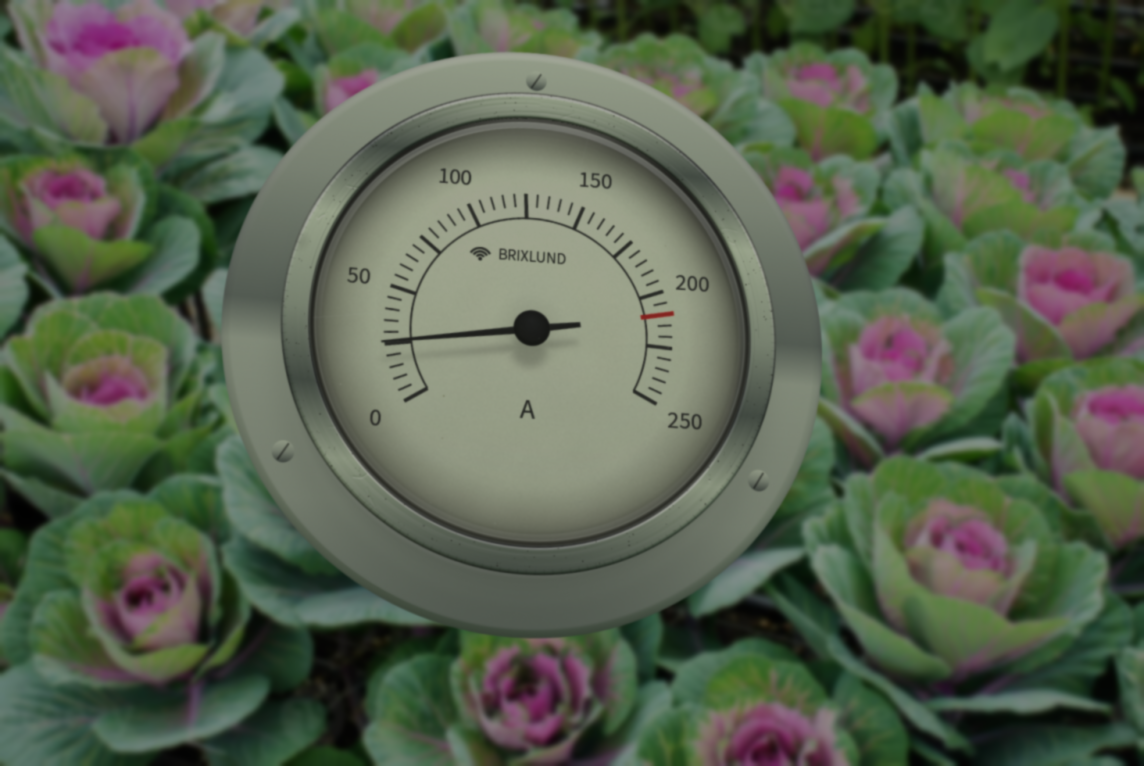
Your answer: {"value": 25, "unit": "A"}
